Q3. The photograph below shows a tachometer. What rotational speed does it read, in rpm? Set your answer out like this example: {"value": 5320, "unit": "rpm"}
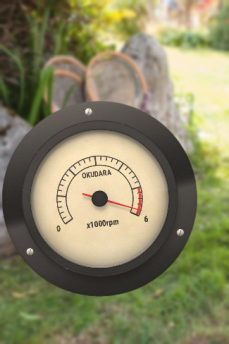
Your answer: {"value": 5800, "unit": "rpm"}
